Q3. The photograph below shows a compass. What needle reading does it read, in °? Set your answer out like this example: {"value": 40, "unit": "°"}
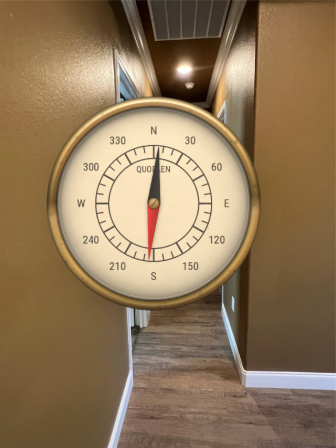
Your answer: {"value": 185, "unit": "°"}
